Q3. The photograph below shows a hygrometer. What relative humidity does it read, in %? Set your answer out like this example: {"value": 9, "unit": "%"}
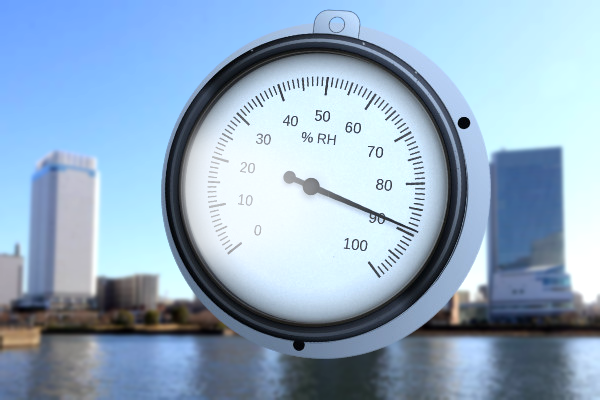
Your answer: {"value": 89, "unit": "%"}
